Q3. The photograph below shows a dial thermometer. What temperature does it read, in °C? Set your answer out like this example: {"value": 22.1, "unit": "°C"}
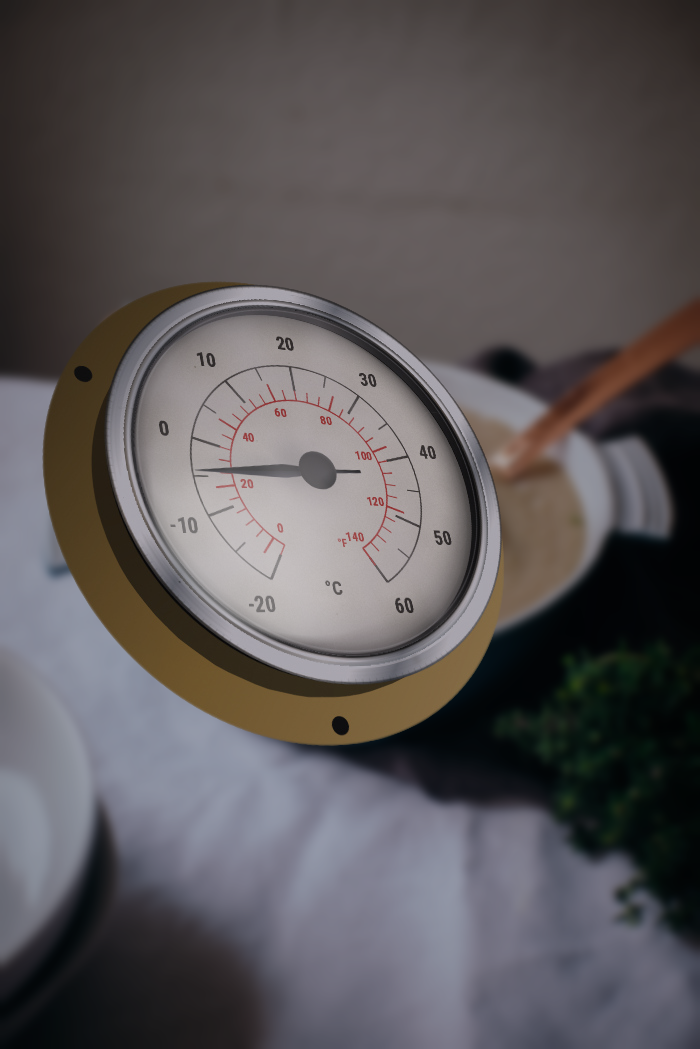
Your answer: {"value": -5, "unit": "°C"}
